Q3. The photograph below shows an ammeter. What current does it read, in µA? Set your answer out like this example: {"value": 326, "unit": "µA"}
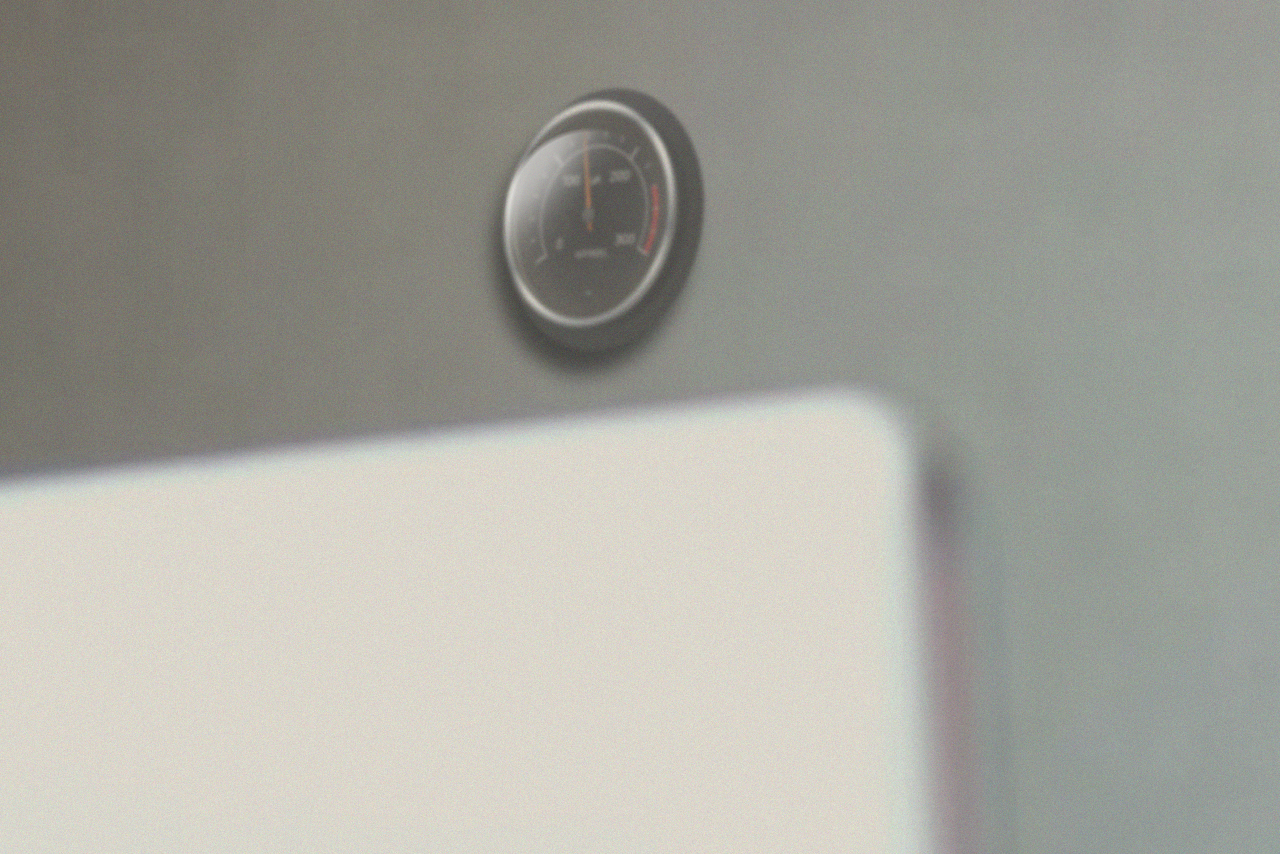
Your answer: {"value": 140, "unit": "µA"}
